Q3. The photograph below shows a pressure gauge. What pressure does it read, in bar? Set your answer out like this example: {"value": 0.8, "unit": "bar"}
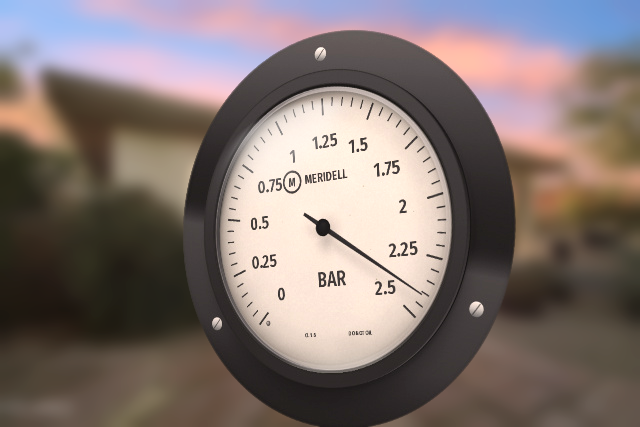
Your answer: {"value": 2.4, "unit": "bar"}
